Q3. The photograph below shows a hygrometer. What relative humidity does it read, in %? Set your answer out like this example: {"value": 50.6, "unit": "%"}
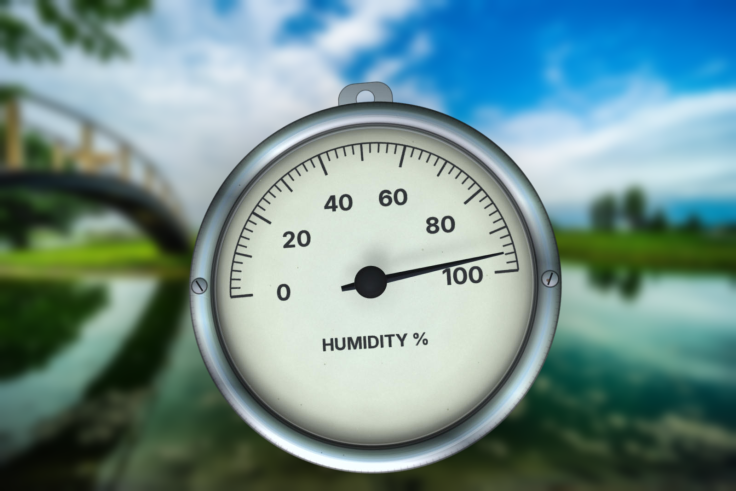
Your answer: {"value": 96, "unit": "%"}
